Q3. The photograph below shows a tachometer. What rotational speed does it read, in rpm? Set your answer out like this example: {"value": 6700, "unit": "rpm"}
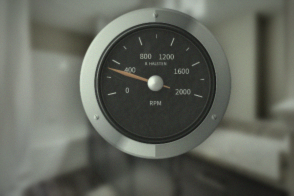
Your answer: {"value": 300, "unit": "rpm"}
